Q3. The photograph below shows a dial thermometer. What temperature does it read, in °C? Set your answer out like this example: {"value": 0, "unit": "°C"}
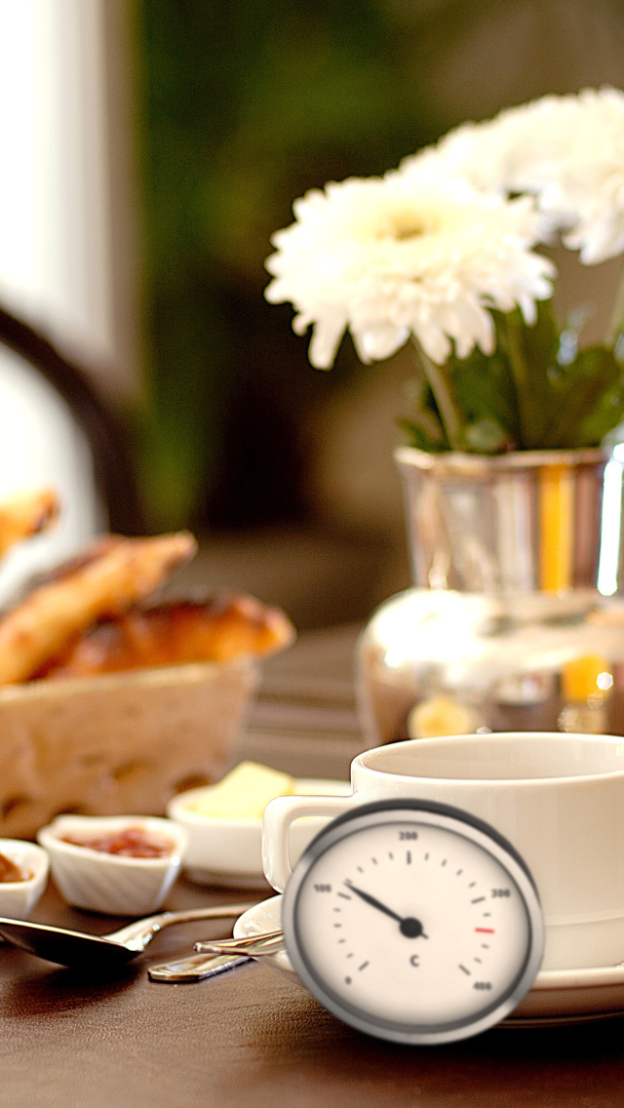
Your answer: {"value": 120, "unit": "°C"}
